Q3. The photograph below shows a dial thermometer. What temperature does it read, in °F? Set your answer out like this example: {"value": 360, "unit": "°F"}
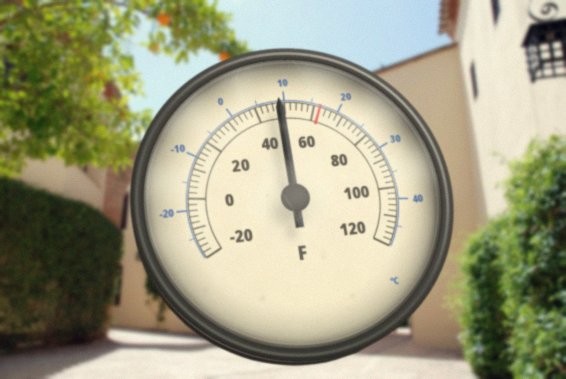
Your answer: {"value": 48, "unit": "°F"}
